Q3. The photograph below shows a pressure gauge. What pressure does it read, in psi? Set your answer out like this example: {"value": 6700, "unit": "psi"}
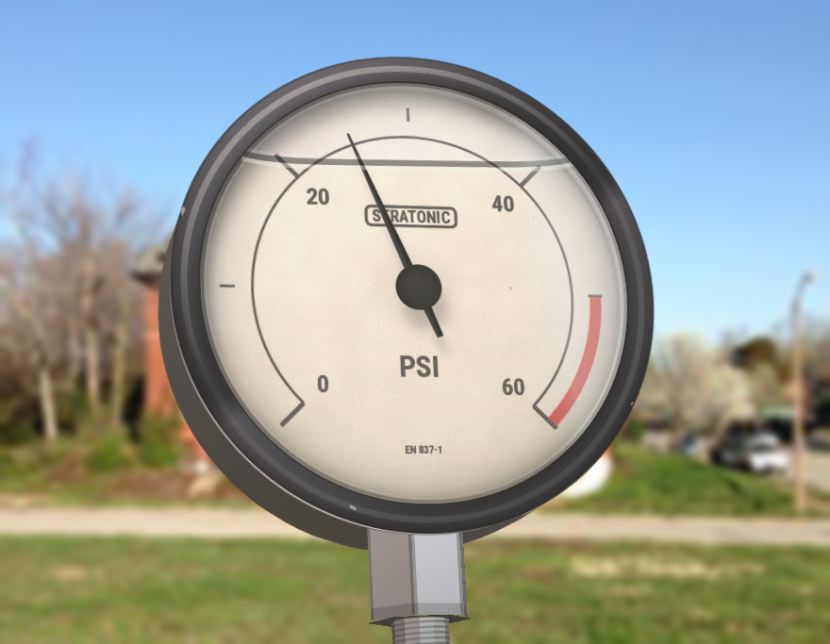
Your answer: {"value": 25, "unit": "psi"}
